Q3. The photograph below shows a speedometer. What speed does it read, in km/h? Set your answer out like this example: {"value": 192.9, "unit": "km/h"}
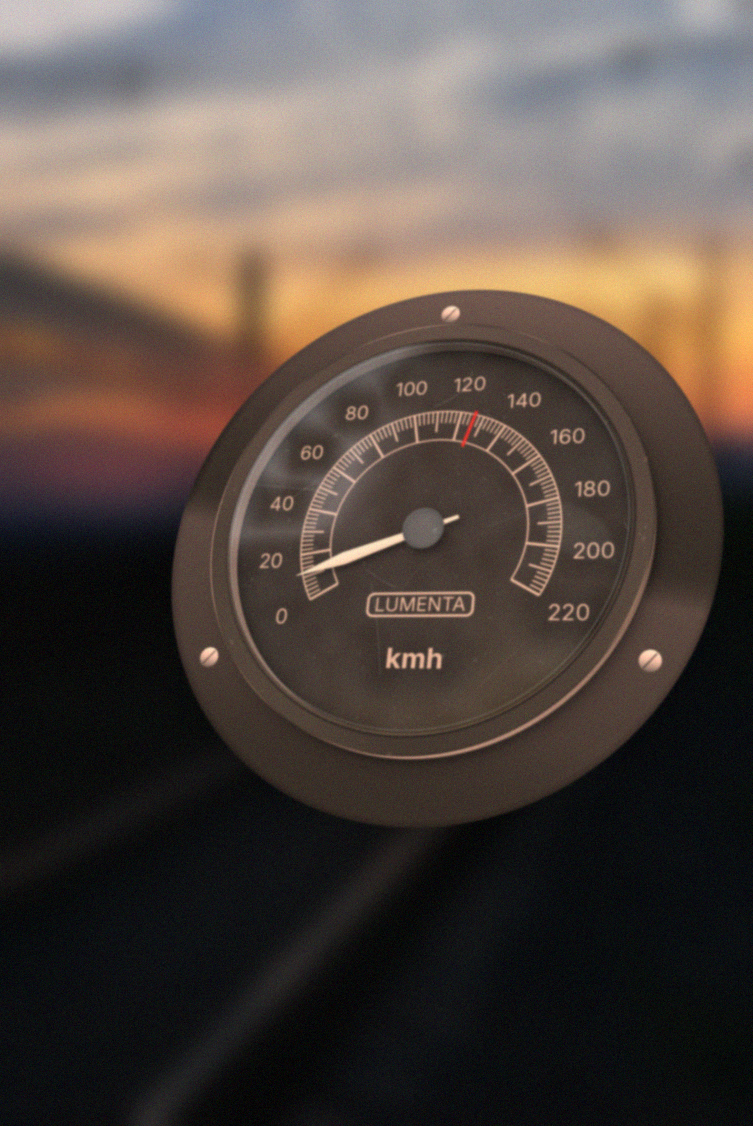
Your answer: {"value": 10, "unit": "km/h"}
